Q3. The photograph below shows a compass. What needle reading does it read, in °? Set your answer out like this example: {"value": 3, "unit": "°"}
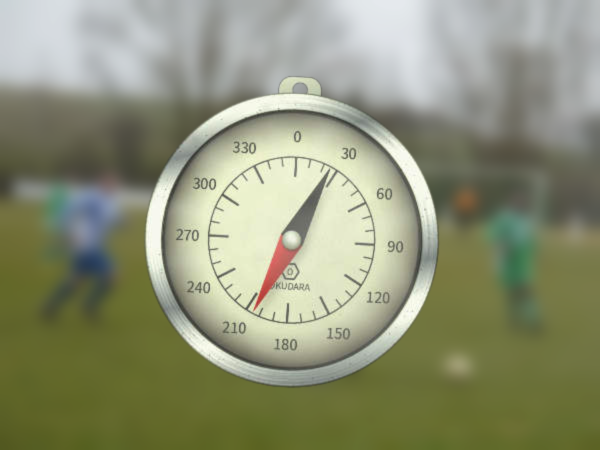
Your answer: {"value": 205, "unit": "°"}
